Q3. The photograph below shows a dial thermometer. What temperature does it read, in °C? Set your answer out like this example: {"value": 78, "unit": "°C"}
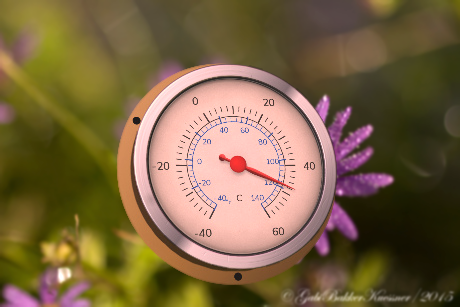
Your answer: {"value": 48, "unit": "°C"}
